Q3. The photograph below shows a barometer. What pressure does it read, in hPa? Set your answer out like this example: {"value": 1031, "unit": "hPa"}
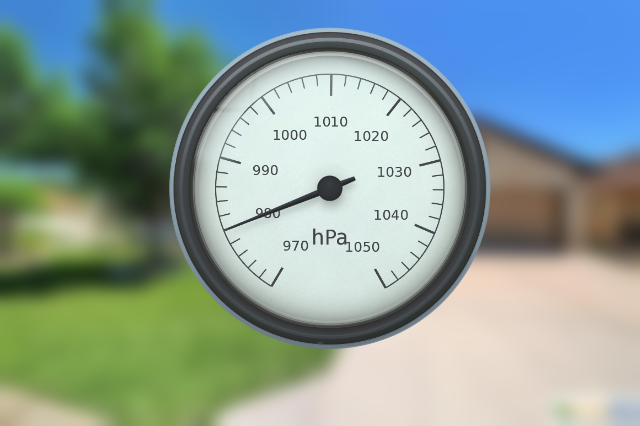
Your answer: {"value": 980, "unit": "hPa"}
